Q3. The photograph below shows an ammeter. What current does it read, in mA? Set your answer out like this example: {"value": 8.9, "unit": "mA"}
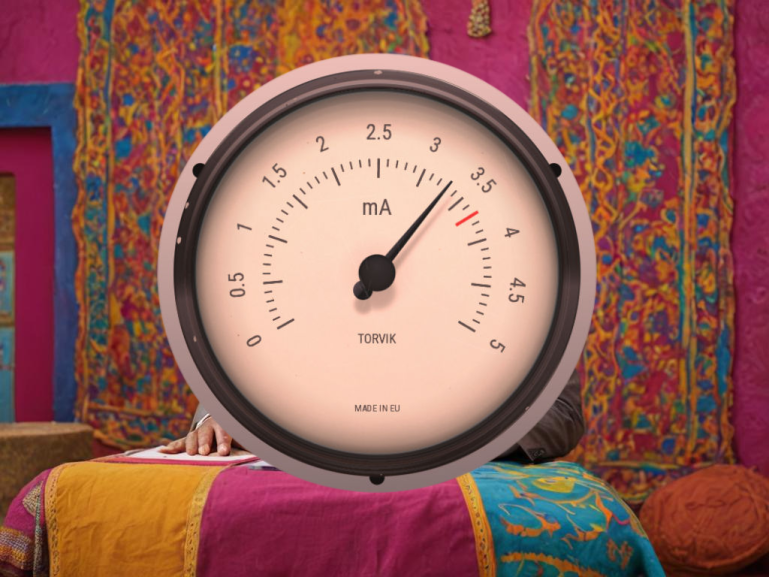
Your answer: {"value": 3.3, "unit": "mA"}
